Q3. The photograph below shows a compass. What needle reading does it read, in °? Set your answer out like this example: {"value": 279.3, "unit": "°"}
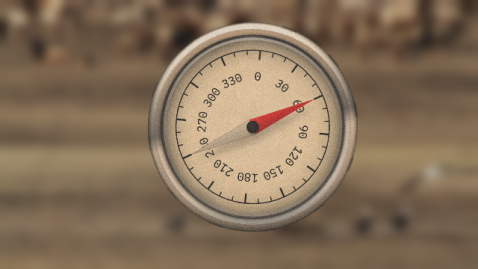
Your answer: {"value": 60, "unit": "°"}
